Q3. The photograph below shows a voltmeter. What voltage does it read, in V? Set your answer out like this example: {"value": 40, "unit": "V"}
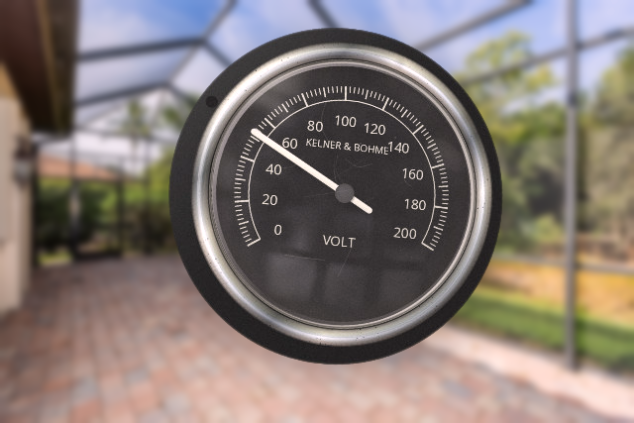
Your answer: {"value": 52, "unit": "V"}
